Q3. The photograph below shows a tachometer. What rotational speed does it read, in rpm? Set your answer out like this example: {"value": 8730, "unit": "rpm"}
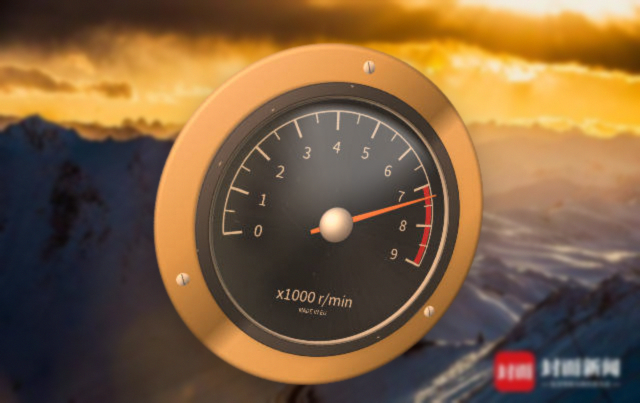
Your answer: {"value": 7250, "unit": "rpm"}
